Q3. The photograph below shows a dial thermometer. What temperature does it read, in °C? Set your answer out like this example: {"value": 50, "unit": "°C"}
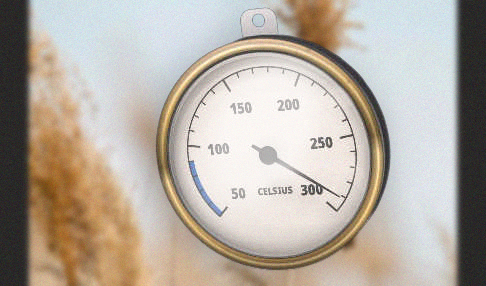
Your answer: {"value": 290, "unit": "°C"}
